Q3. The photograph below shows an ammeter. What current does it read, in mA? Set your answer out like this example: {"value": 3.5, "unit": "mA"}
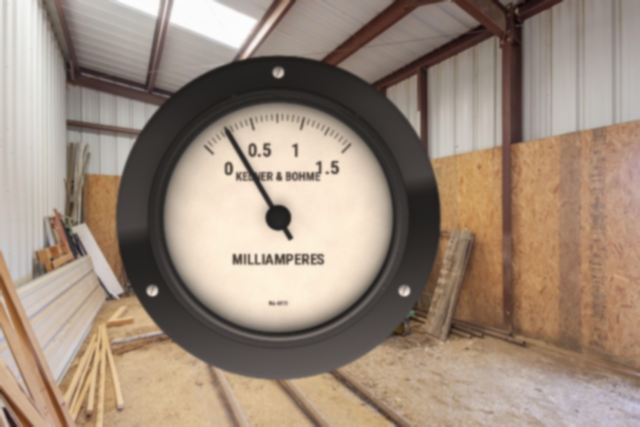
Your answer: {"value": 0.25, "unit": "mA"}
